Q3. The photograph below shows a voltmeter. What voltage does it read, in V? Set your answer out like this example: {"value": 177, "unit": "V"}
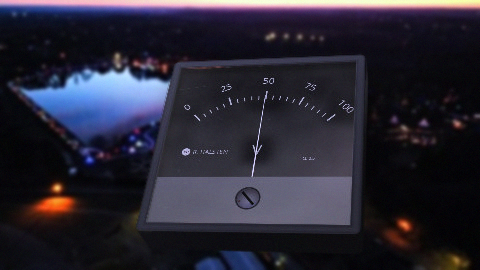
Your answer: {"value": 50, "unit": "V"}
